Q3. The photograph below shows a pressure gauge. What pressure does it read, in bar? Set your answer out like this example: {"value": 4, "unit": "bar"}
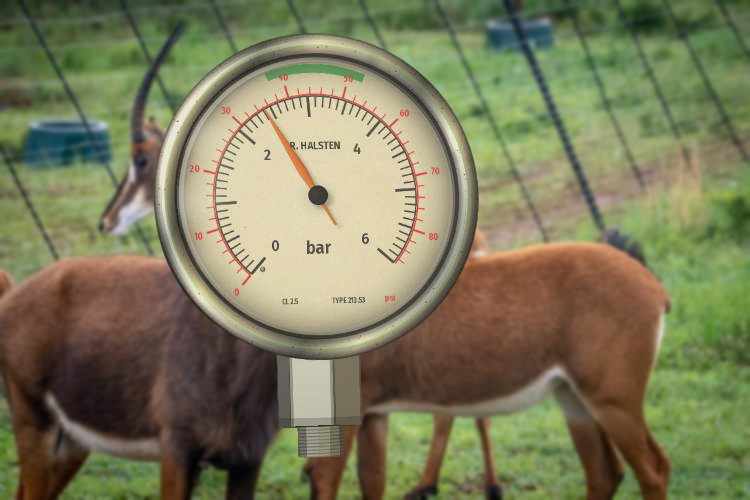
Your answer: {"value": 2.4, "unit": "bar"}
